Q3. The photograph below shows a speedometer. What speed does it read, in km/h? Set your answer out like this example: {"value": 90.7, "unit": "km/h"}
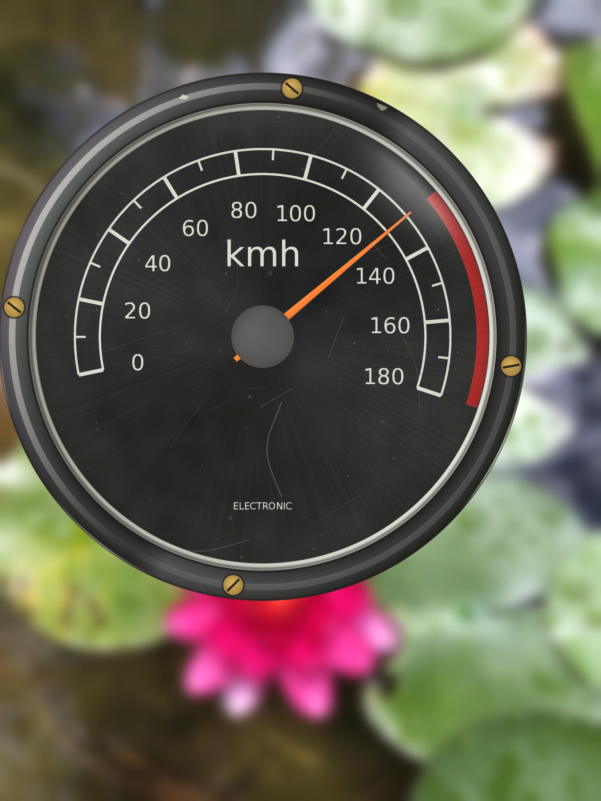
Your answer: {"value": 130, "unit": "km/h"}
